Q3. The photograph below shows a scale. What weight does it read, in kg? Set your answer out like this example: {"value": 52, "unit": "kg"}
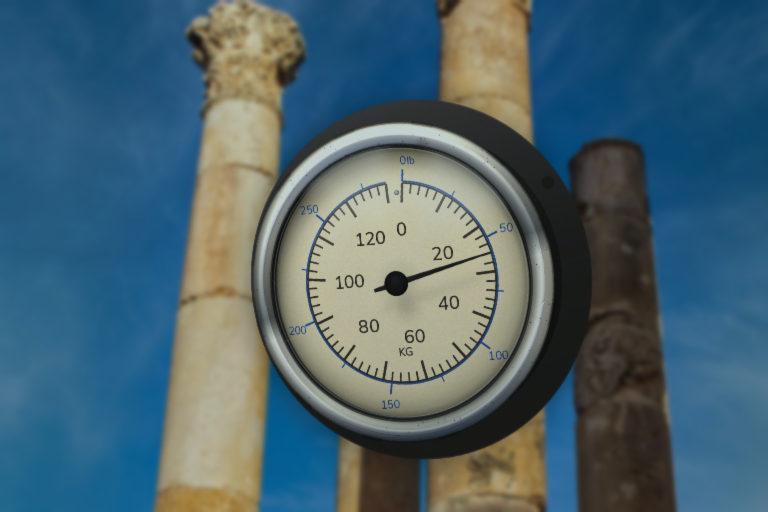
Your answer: {"value": 26, "unit": "kg"}
